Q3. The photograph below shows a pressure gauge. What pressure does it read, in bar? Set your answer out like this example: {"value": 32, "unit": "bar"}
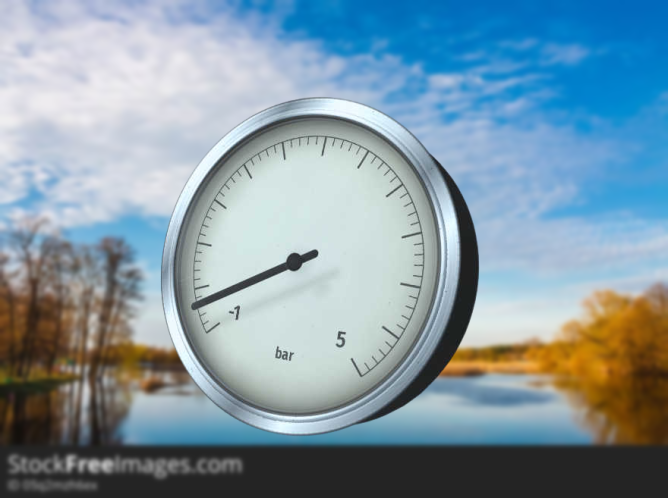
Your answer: {"value": -0.7, "unit": "bar"}
